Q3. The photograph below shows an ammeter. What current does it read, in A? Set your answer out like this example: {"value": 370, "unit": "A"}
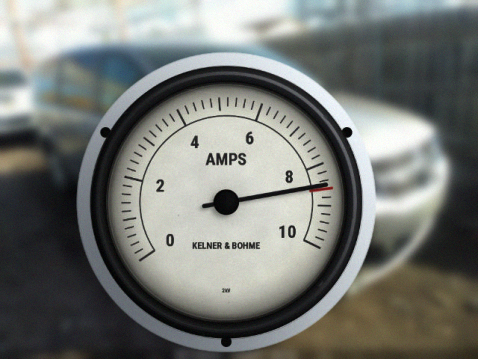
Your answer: {"value": 8.5, "unit": "A"}
